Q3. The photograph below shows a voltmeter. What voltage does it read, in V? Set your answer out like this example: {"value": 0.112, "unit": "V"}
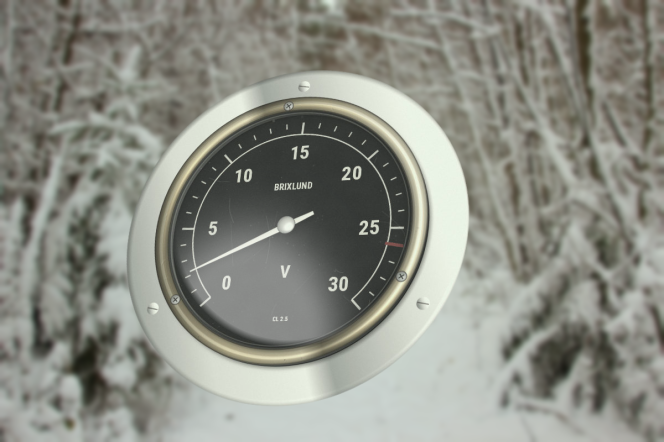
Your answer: {"value": 2, "unit": "V"}
